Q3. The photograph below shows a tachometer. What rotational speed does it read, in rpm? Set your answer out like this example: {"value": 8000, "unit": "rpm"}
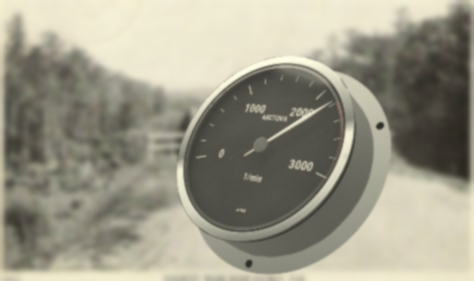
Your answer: {"value": 2200, "unit": "rpm"}
